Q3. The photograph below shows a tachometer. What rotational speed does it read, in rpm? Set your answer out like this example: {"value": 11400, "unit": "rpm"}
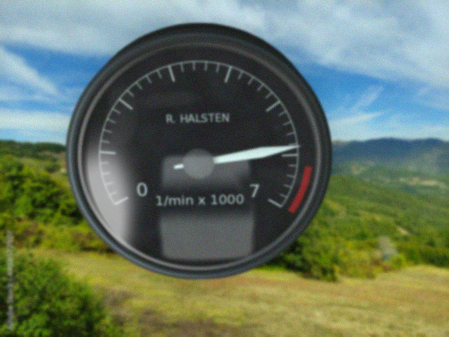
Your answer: {"value": 5800, "unit": "rpm"}
